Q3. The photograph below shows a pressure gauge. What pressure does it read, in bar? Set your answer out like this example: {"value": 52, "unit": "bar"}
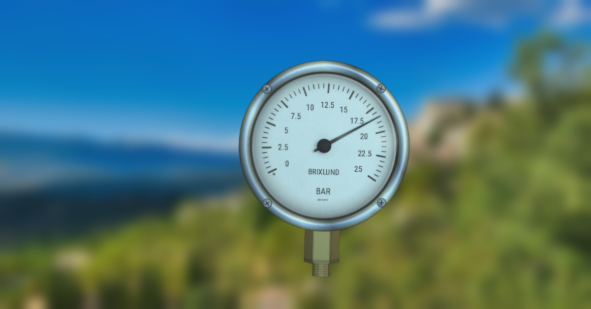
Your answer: {"value": 18.5, "unit": "bar"}
